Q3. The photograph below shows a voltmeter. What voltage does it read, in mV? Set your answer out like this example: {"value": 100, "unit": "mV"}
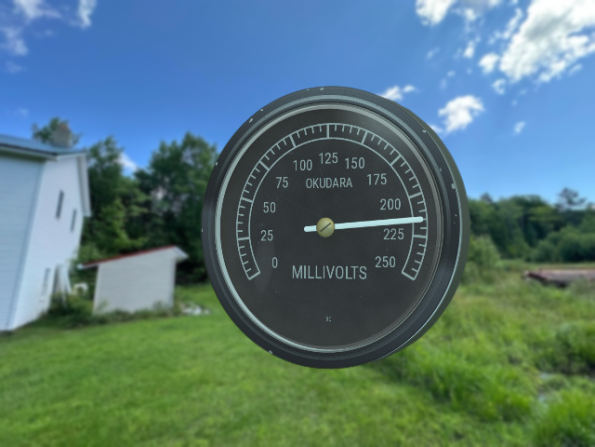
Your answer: {"value": 215, "unit": "mV"}
